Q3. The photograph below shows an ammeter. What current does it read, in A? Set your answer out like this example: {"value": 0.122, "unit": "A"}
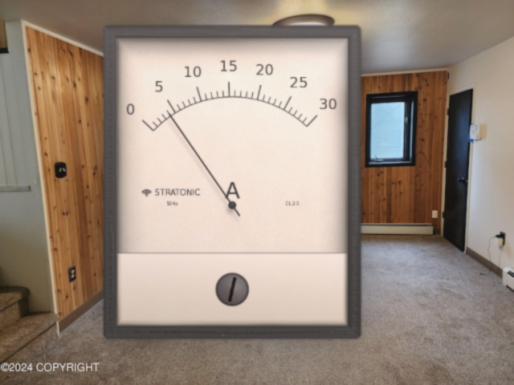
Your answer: {"value": 4, "unit": "A"}
